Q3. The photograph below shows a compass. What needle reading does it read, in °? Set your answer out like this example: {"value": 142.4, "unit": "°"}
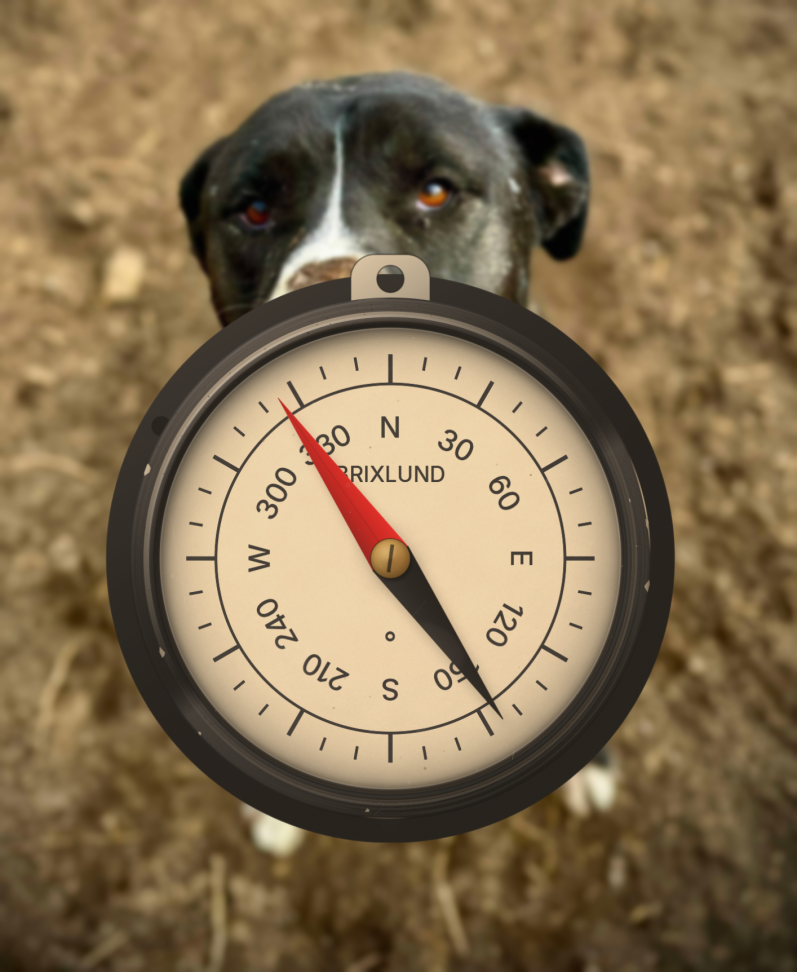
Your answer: {"value": 325, "unit": "°"}
